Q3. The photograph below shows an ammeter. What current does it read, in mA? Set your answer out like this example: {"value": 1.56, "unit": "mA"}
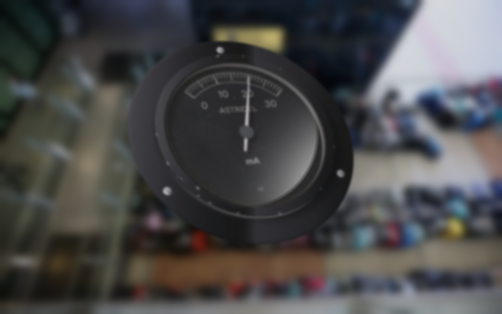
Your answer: {"value": 20, "unit": "mA"}
